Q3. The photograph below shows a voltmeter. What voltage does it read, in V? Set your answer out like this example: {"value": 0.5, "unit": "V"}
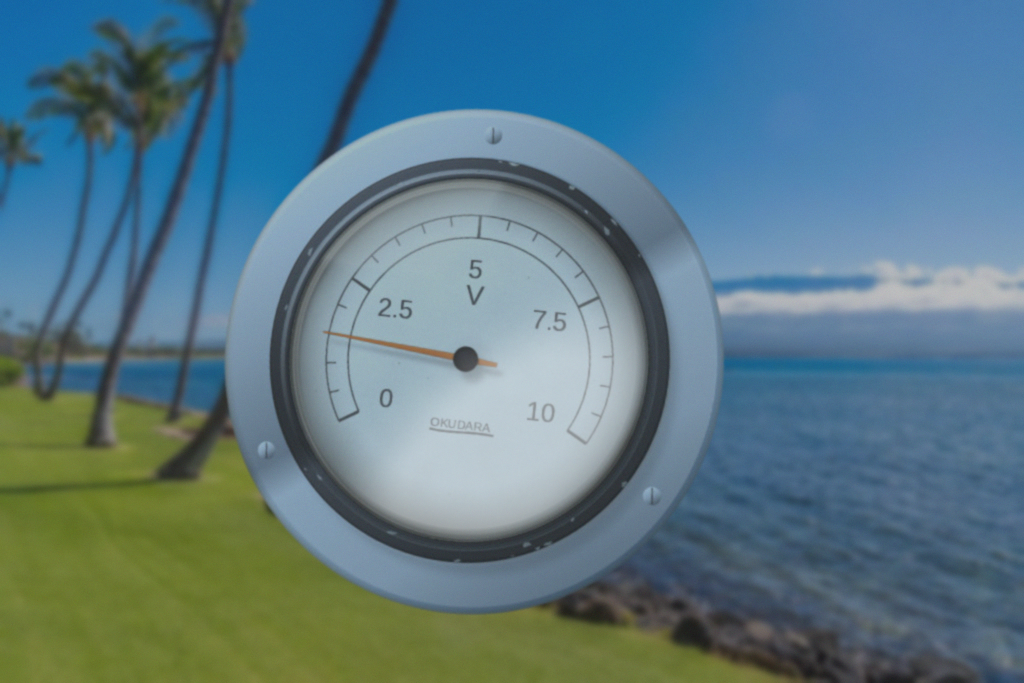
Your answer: {"value": 1.5, "unit": "V"}
